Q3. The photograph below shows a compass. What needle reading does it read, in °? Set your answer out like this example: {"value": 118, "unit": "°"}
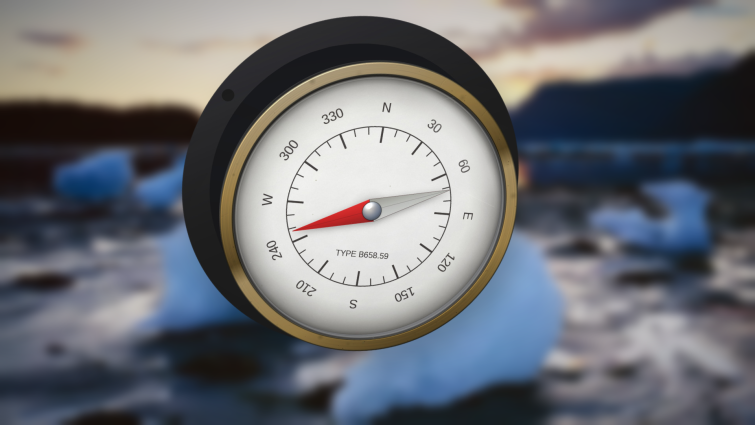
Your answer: {"value": 250, "unit": "°"}
